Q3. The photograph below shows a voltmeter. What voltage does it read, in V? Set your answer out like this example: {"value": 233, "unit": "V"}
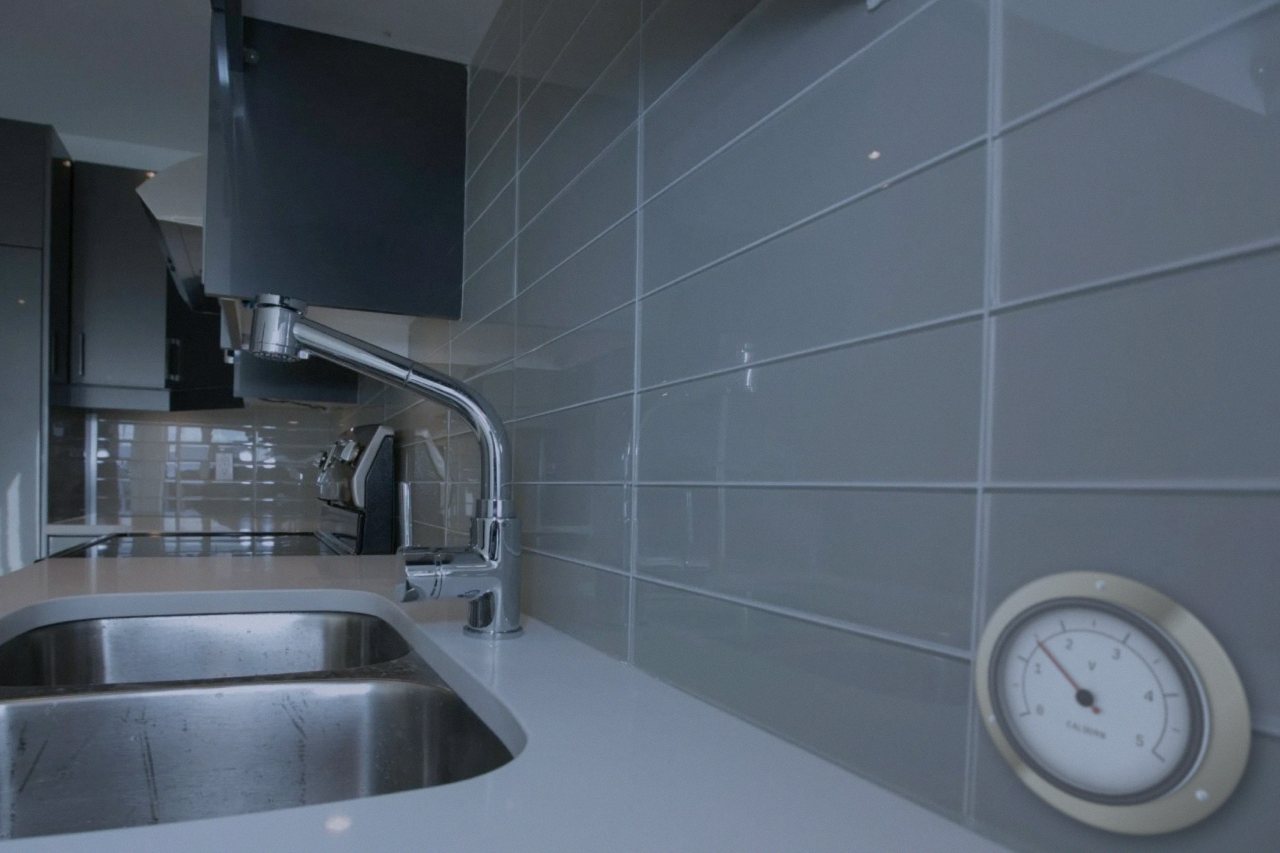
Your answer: {"value": 1.5, "unit": "V"}
